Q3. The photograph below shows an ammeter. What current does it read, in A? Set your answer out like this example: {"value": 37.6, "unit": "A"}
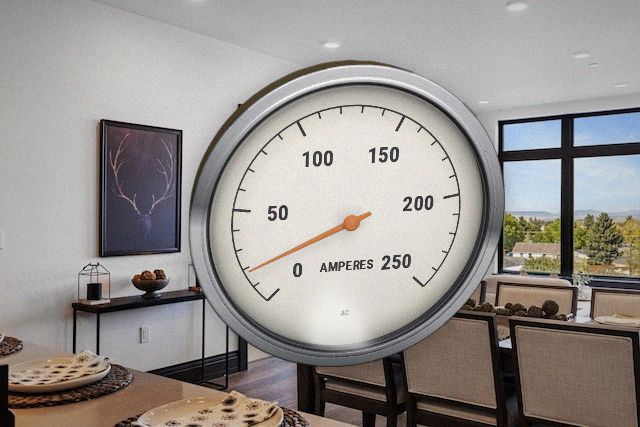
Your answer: {"value": 20, "unit": "A"}
